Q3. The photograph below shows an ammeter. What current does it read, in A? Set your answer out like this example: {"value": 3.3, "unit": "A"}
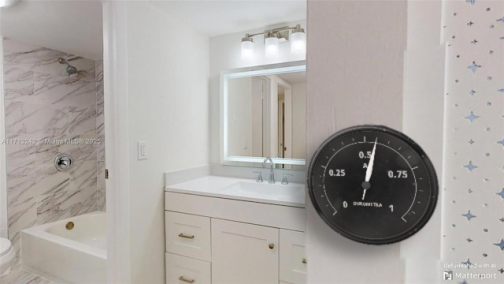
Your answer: {"value": 0.55, "unit": "A"}
